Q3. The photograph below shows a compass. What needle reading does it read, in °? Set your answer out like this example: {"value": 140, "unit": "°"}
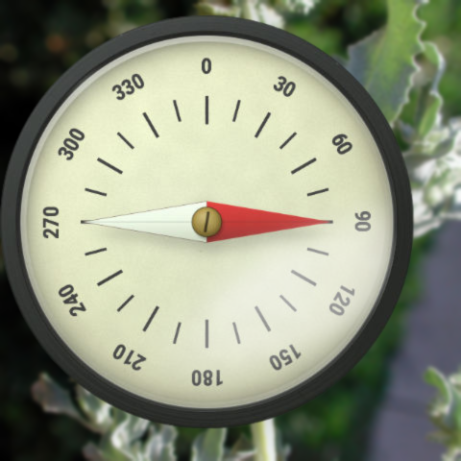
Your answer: {"value": 90, "unit": "°"}
